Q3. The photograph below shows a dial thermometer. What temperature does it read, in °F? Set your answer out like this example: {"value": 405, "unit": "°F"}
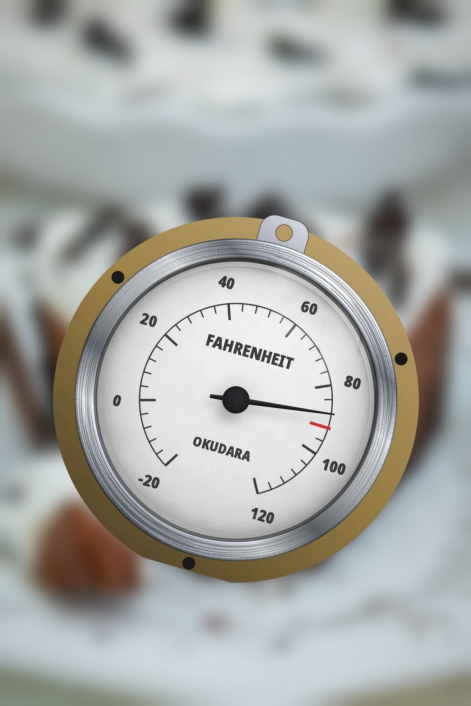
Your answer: {"value": 88, "unit": "°F"}
